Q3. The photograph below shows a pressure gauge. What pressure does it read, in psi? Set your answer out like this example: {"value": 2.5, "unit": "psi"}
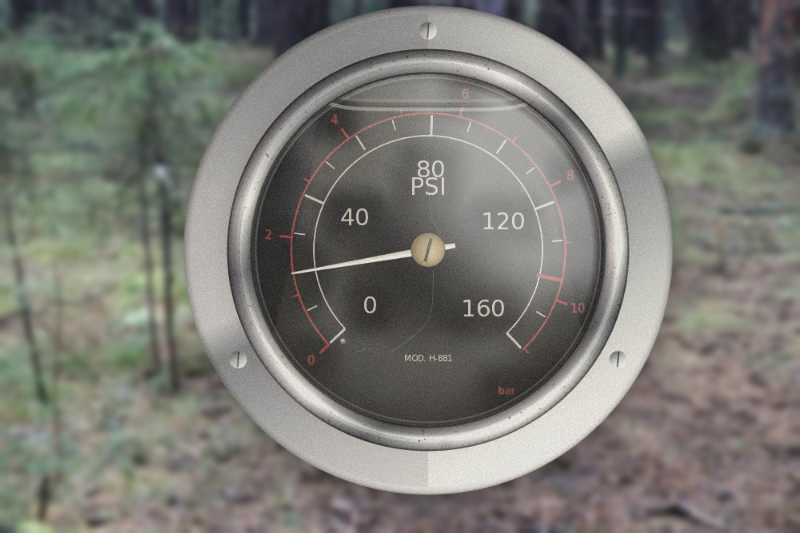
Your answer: {"value": 20, "unit": "psi"}
